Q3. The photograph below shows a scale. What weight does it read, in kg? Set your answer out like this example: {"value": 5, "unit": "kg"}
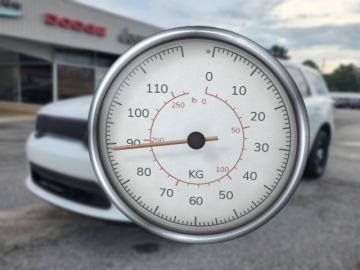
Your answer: {"value": 89, "unit": "kg"}
